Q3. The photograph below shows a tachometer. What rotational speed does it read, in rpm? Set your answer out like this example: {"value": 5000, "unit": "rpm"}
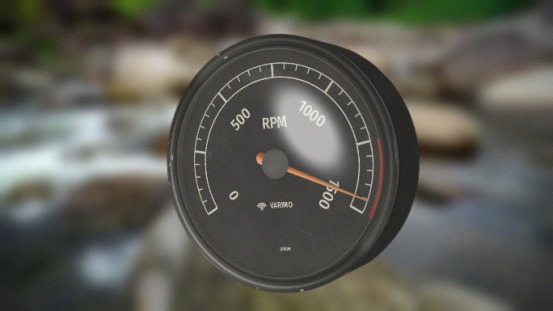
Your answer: {"value": 1450, "unit": "rpm"}
